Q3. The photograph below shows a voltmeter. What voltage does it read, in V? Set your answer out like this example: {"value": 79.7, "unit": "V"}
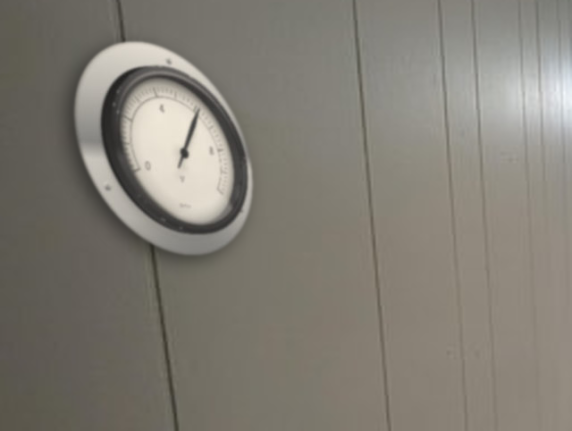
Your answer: {"value": 6, "unit": "V"}
